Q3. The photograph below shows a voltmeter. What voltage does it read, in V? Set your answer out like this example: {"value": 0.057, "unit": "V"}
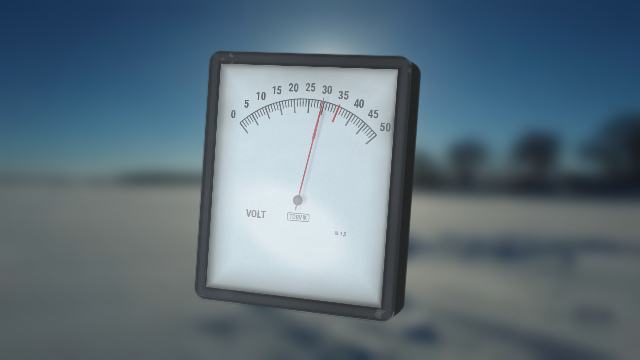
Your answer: {"value": 30, "unit": "V"}
